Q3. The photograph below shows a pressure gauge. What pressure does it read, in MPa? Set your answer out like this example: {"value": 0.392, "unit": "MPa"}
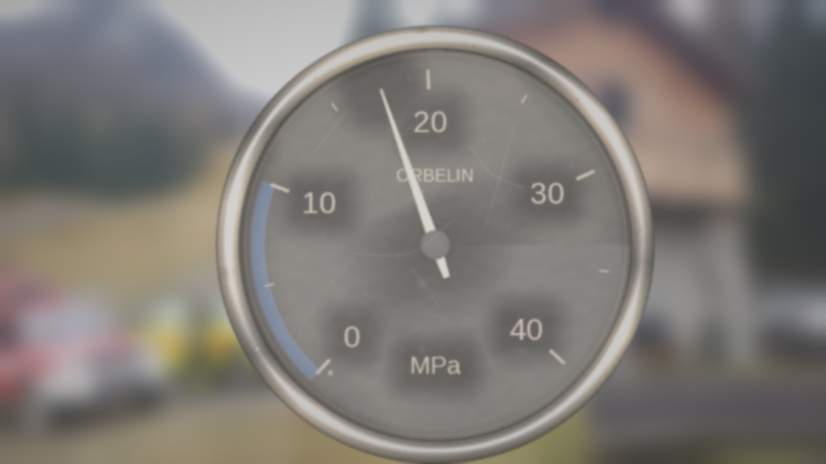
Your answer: {"value": 17.5, "unit": "MPa"}
